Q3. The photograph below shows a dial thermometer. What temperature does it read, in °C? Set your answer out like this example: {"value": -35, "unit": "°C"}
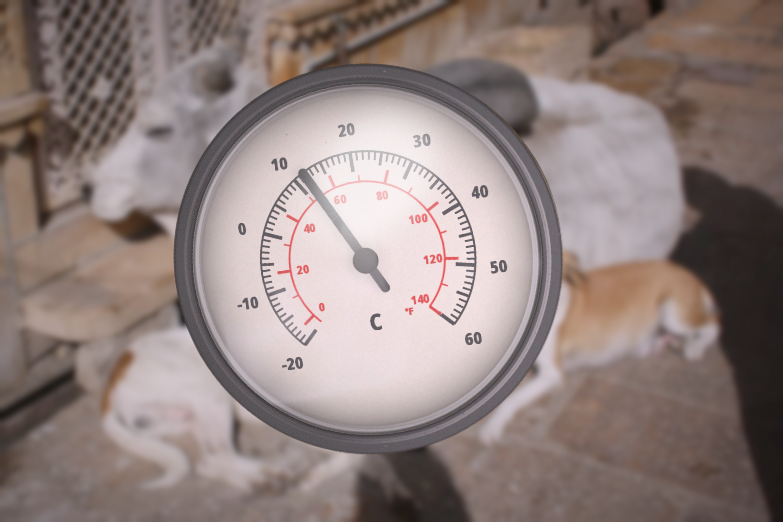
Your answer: {"value": 12, "unit": "°C"}
